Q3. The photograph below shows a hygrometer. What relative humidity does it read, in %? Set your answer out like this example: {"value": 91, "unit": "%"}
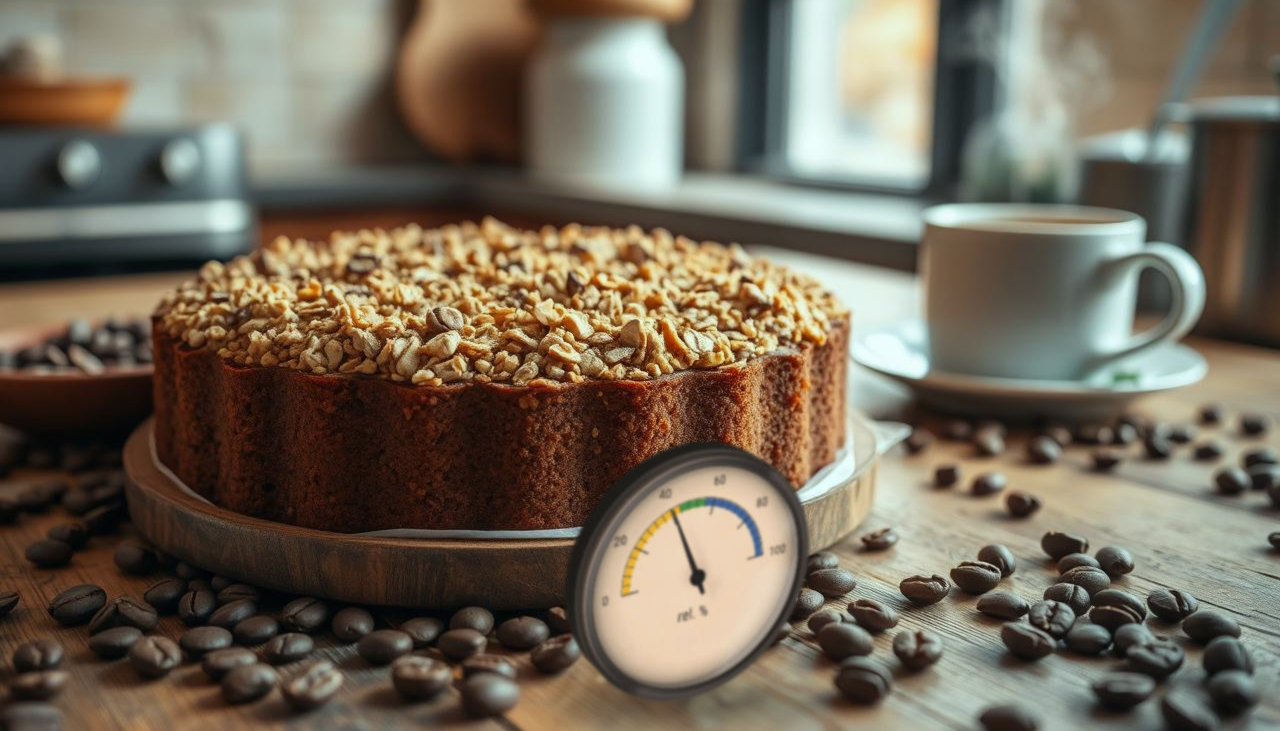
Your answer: {"value": 40, "unit": "%"}
